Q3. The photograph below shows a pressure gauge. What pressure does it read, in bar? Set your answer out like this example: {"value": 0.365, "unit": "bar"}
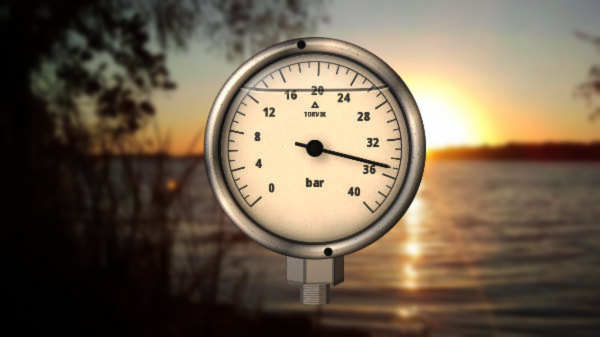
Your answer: {"value": 35, "unit": "bar"}
